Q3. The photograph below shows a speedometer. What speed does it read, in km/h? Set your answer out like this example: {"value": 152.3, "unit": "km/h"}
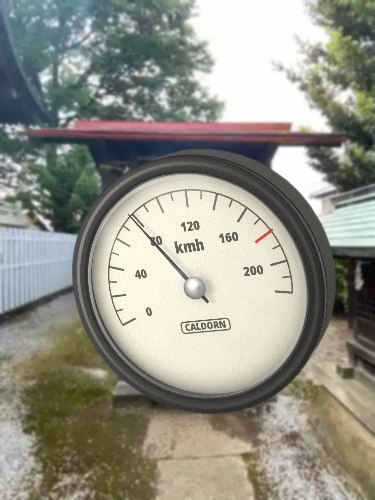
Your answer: {"value": 80, "unit": "km/h"}
